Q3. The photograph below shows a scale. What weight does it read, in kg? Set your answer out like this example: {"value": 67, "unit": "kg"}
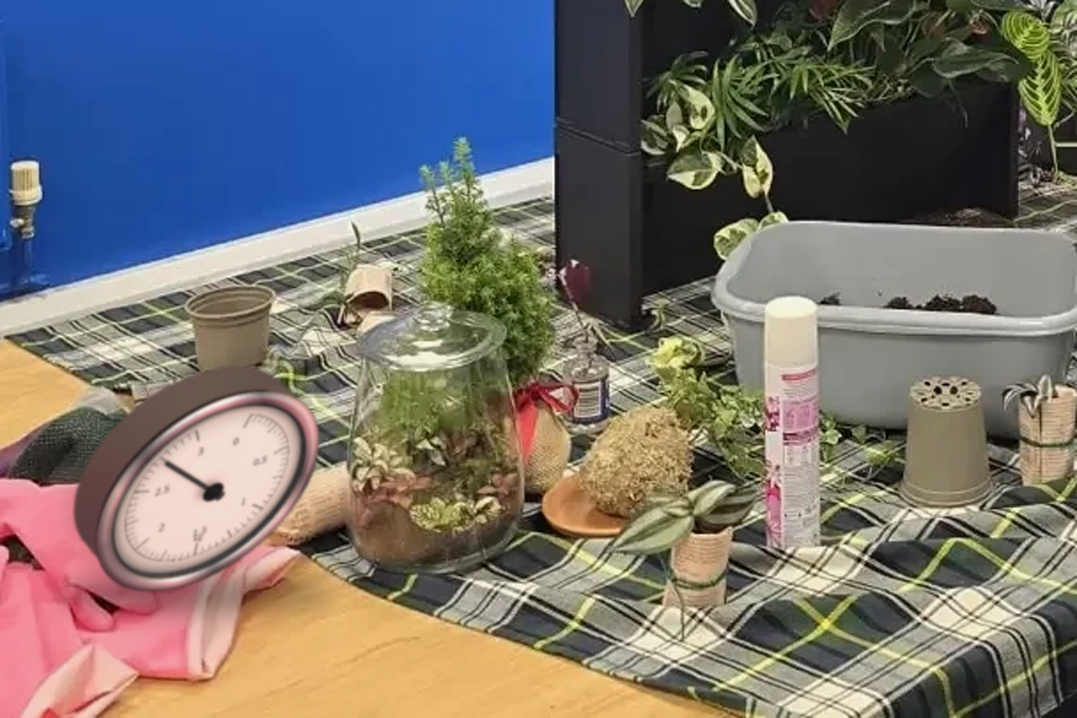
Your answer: {"value": 2.75, "unit": "kg"}
